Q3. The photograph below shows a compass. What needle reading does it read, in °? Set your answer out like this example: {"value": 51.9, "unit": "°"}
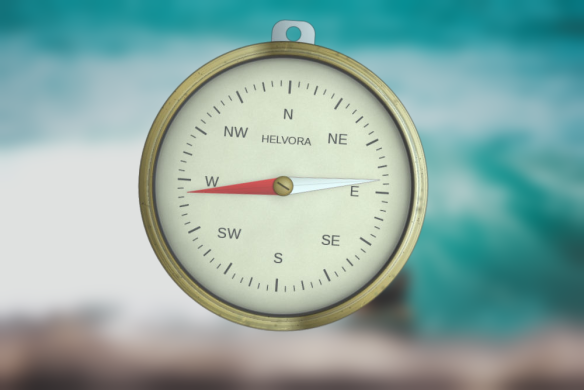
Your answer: {"value": 262.5, "unit": "°"}
